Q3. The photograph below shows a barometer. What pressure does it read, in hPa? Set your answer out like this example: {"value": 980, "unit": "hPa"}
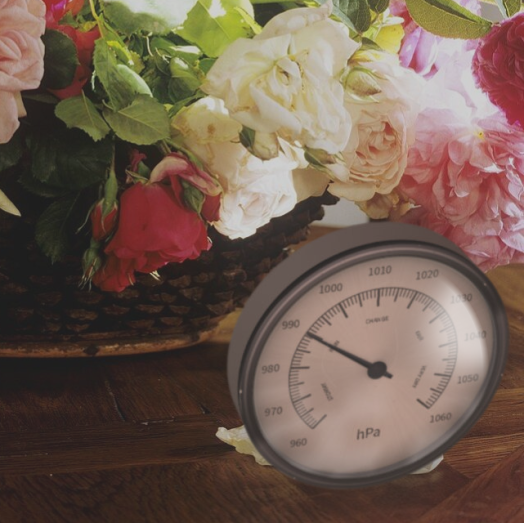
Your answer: {"value": 990, "unit": "hPa"}
